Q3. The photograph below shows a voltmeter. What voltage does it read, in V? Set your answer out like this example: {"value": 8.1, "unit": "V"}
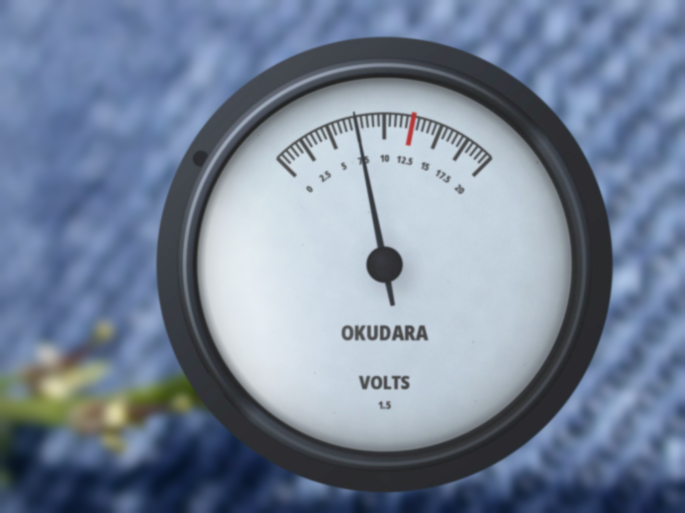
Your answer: {"value": 7.5, "unit": "V"}
